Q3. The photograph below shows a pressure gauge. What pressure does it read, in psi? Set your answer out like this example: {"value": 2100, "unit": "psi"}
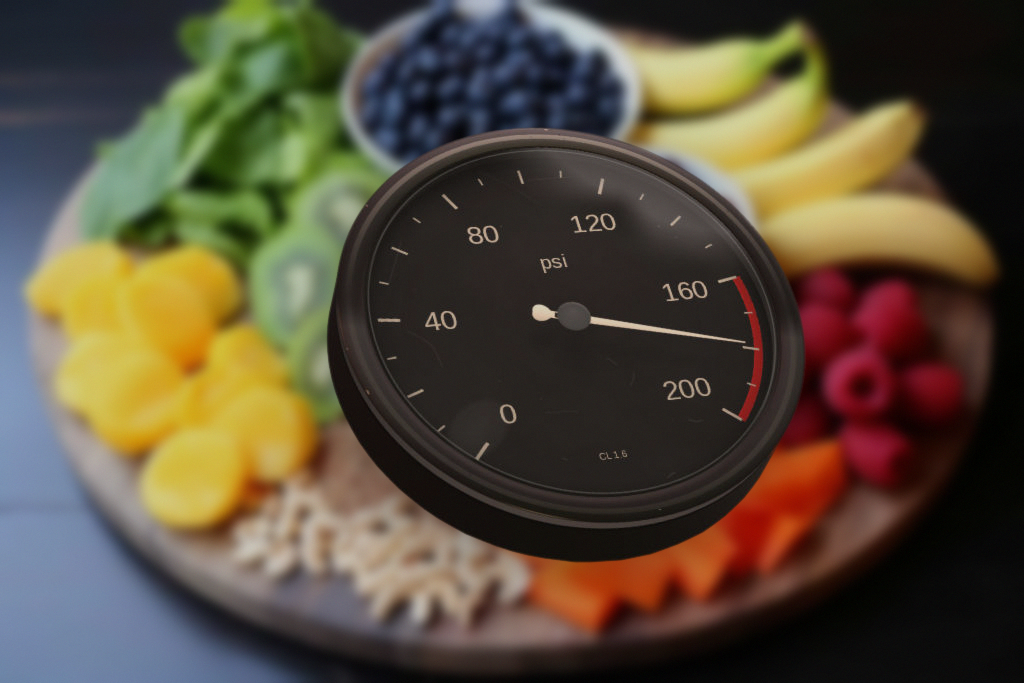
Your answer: {"value": 180, "unit": "psi"}
